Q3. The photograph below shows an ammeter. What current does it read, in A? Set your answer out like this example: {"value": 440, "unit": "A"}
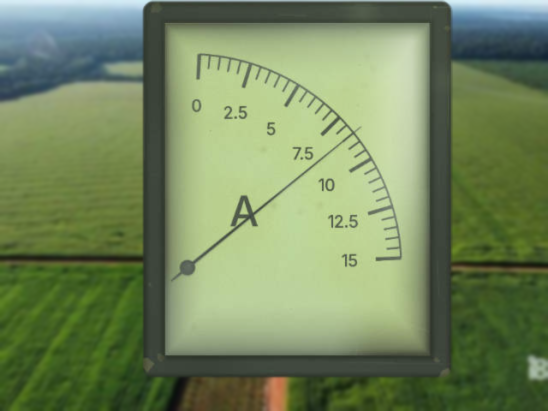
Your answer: {"value": 8.5, "unit": "A"}
